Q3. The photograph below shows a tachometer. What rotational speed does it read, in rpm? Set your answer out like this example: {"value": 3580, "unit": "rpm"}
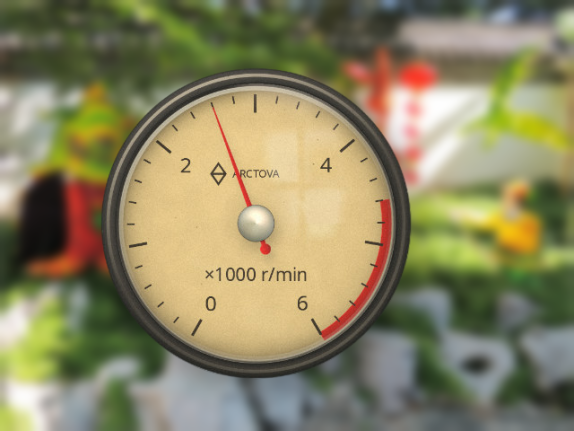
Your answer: {"value": 2600, "unit": "rpm"}
